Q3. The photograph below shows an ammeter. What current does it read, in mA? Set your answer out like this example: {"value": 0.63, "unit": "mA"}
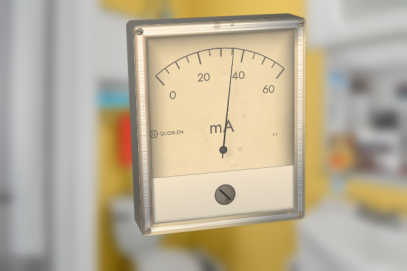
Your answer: {"value": 35, "unit": "mA"}
